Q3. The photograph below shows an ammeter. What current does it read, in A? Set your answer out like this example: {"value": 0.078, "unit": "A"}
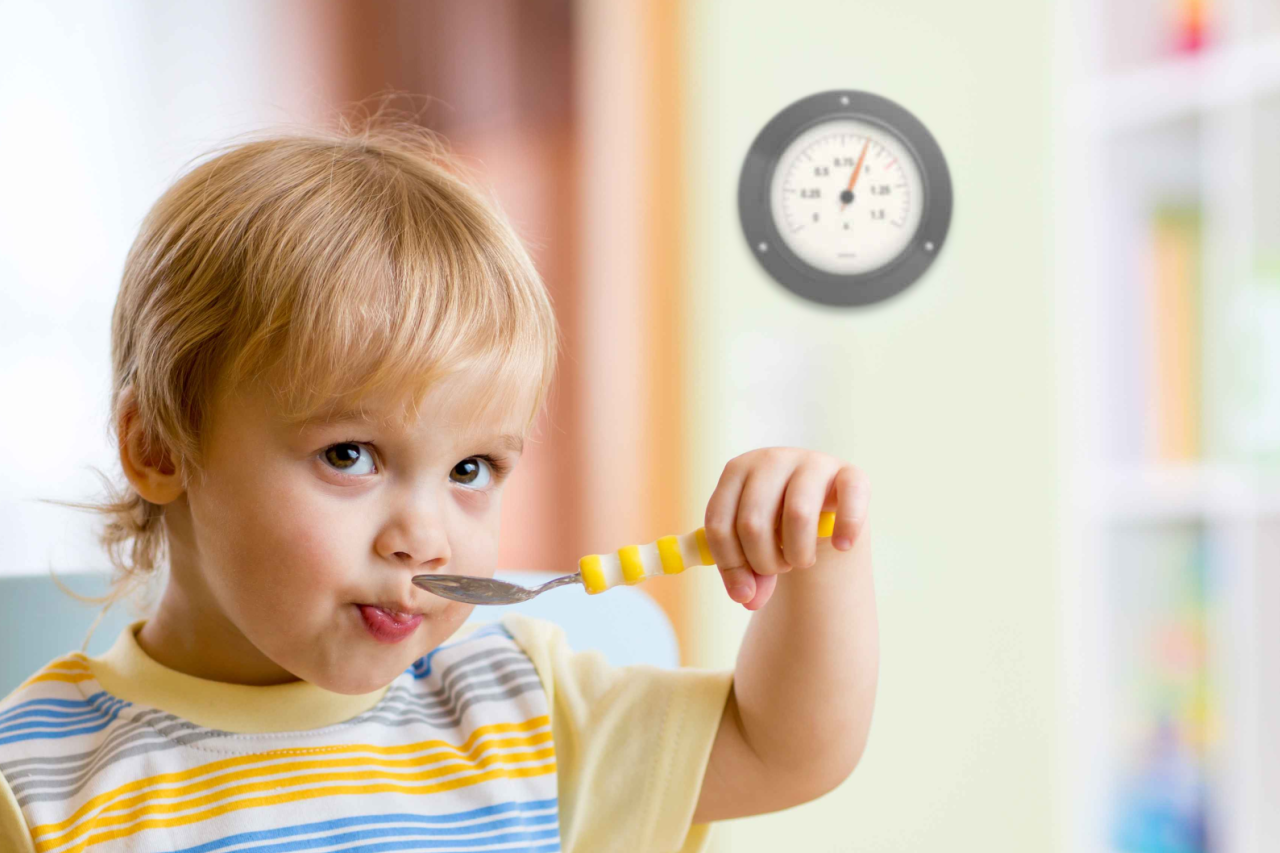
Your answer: {"value": 0.9, "unit": "A"}
